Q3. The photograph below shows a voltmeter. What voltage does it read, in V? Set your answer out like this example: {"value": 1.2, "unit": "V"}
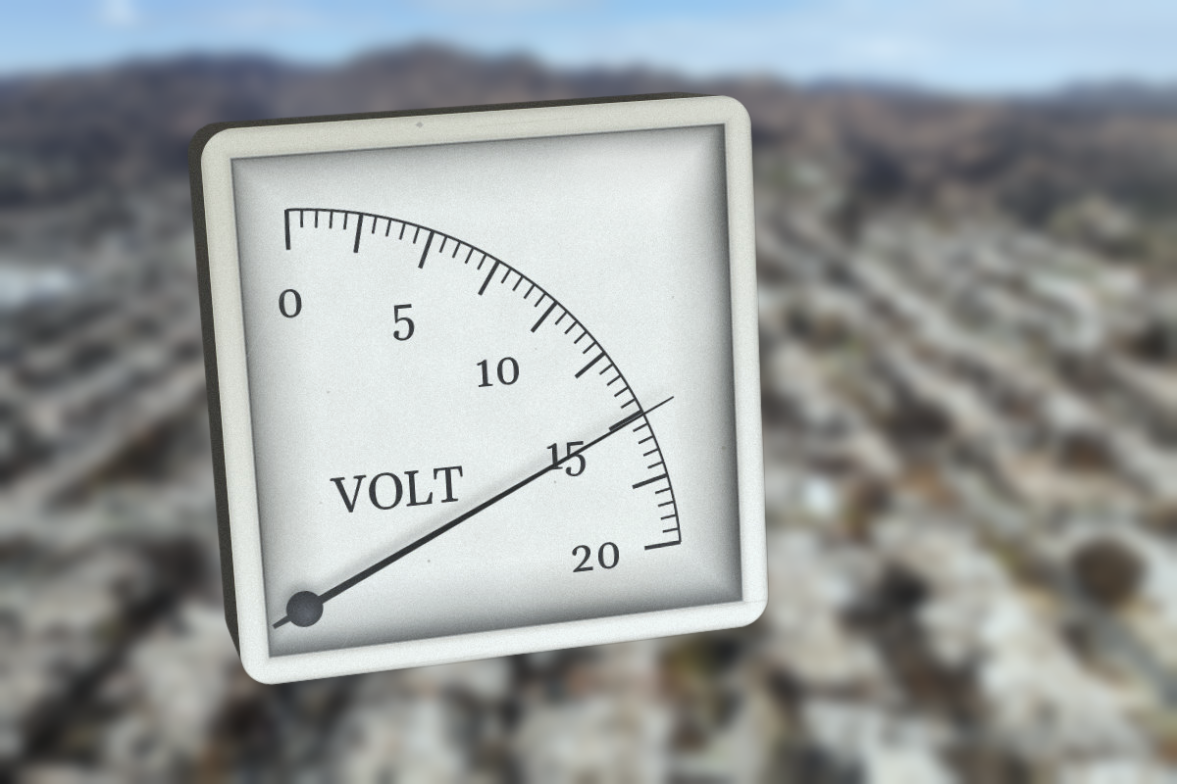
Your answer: {"value": 15, "unit": "V"}
